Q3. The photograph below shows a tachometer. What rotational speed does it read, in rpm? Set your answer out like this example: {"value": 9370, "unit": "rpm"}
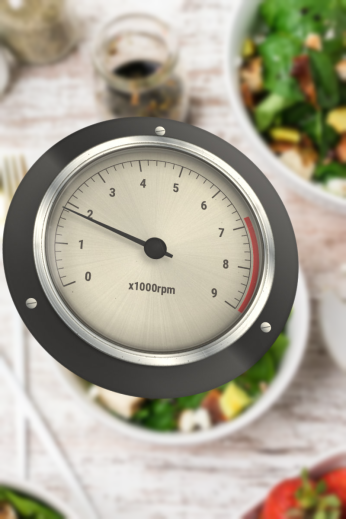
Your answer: {"value": 1800, "unit": "rpm"}
